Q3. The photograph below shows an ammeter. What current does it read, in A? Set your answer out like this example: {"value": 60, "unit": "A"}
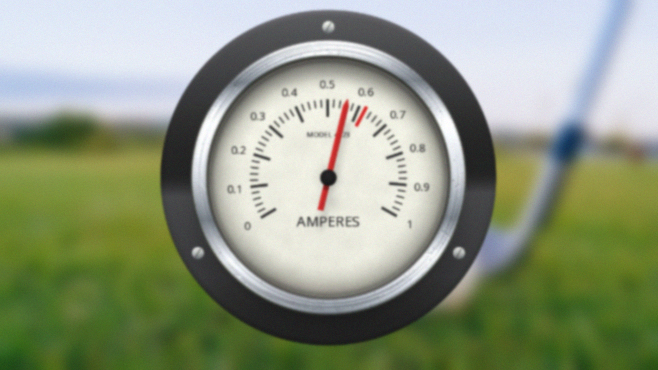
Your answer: {"value": 0.56, "unit": "A"}
